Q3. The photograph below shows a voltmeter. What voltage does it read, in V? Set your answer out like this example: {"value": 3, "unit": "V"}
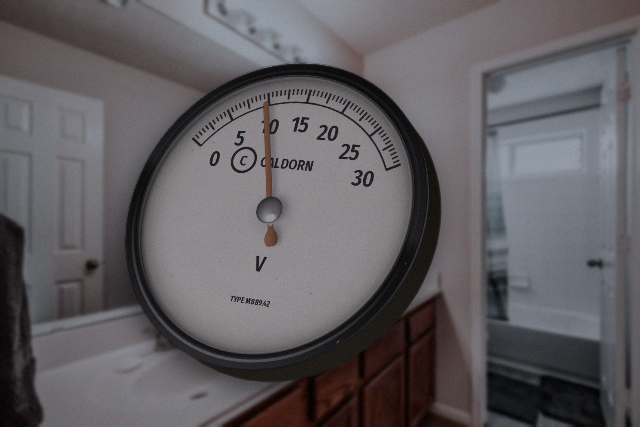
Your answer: {"value": 10, "unit": "V"}
